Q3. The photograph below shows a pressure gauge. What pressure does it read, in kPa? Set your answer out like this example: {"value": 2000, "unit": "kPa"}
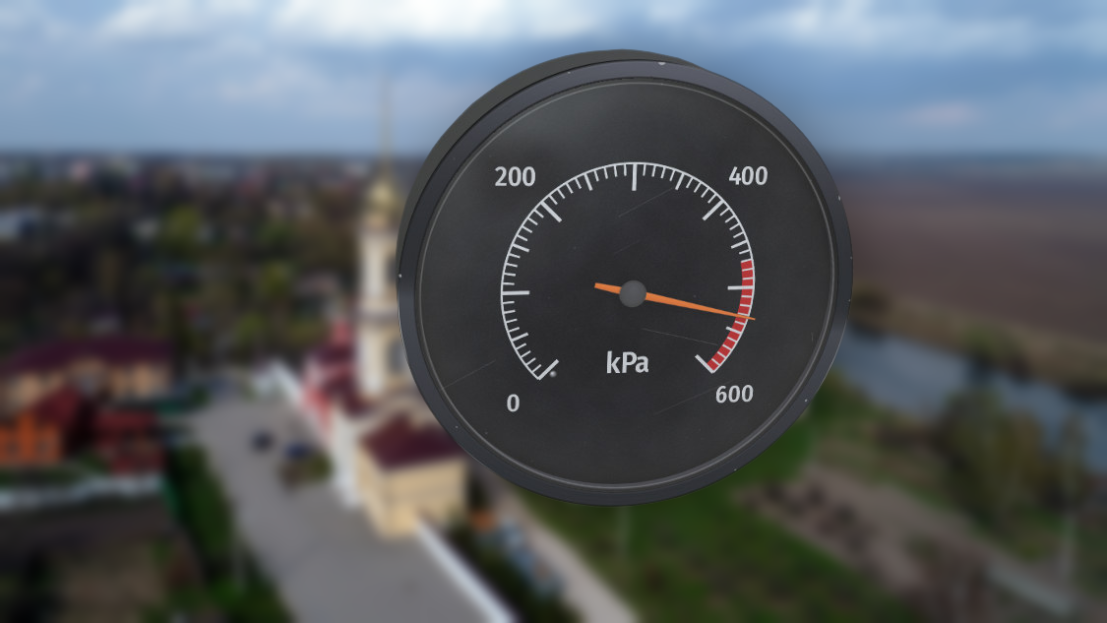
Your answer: {"value": 530, "unit": "kPa"}
